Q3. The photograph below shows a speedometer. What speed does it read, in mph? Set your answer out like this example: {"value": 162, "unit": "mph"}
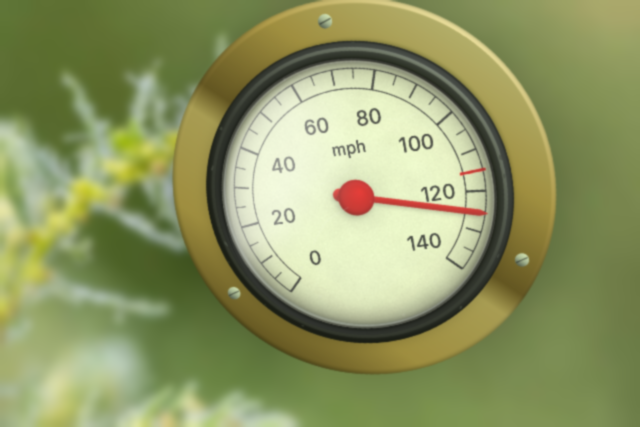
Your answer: {"value": 125, "unit": "mph"}
